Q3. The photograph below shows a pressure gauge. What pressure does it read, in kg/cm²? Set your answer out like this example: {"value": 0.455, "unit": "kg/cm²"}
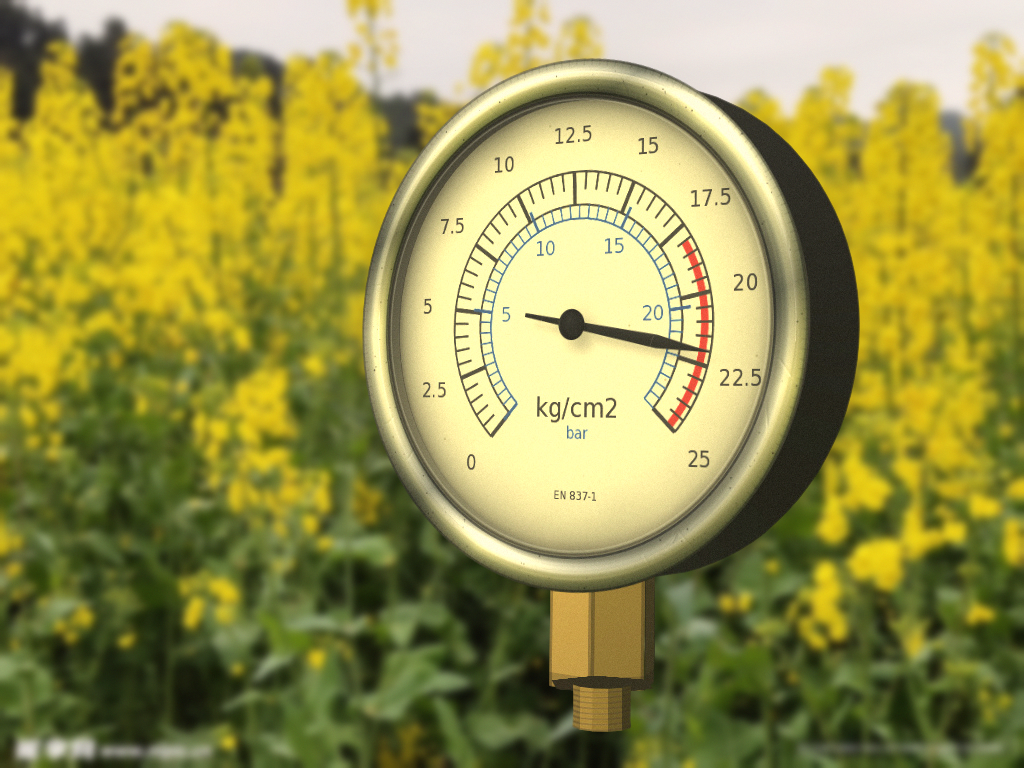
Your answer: {"value": 22, "unit": "kg/cm²"}
